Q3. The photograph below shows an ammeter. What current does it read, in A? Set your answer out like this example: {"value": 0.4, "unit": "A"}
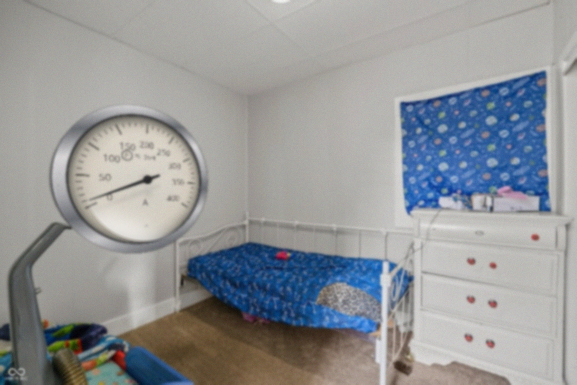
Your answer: {"value": 10, "unit": "A"}
